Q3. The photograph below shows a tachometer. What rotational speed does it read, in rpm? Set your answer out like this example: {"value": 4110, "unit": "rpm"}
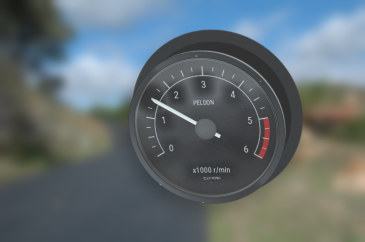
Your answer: {"value": 1500, "unit": "rpm"}
